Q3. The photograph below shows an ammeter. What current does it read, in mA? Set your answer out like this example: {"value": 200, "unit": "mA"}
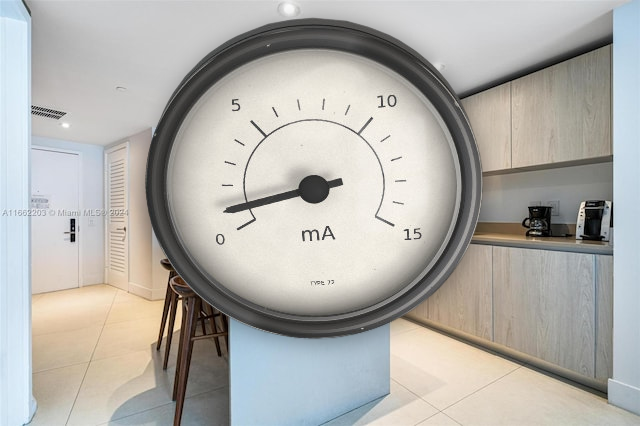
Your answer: {"value": 1, "unit": "mA"}
